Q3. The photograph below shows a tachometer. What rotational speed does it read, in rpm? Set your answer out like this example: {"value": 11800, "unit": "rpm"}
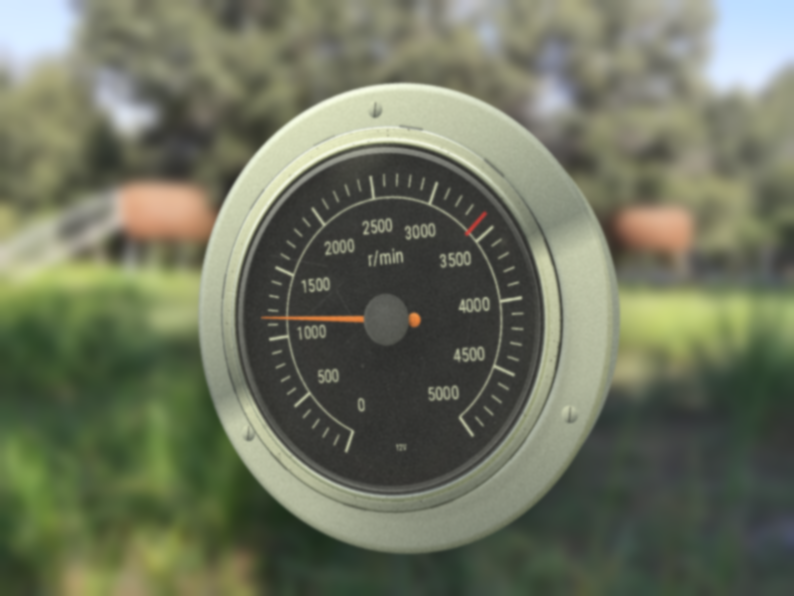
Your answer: {"value": 1150, "unit": "rpm"}
